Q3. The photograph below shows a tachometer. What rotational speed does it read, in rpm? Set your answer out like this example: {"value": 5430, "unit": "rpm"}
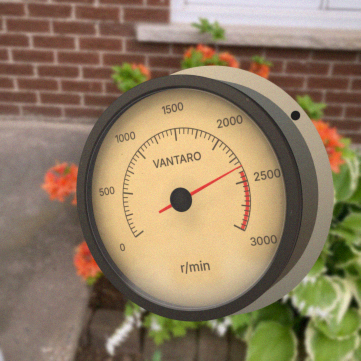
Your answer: {"value": 2350, "unit": "rpm"}
